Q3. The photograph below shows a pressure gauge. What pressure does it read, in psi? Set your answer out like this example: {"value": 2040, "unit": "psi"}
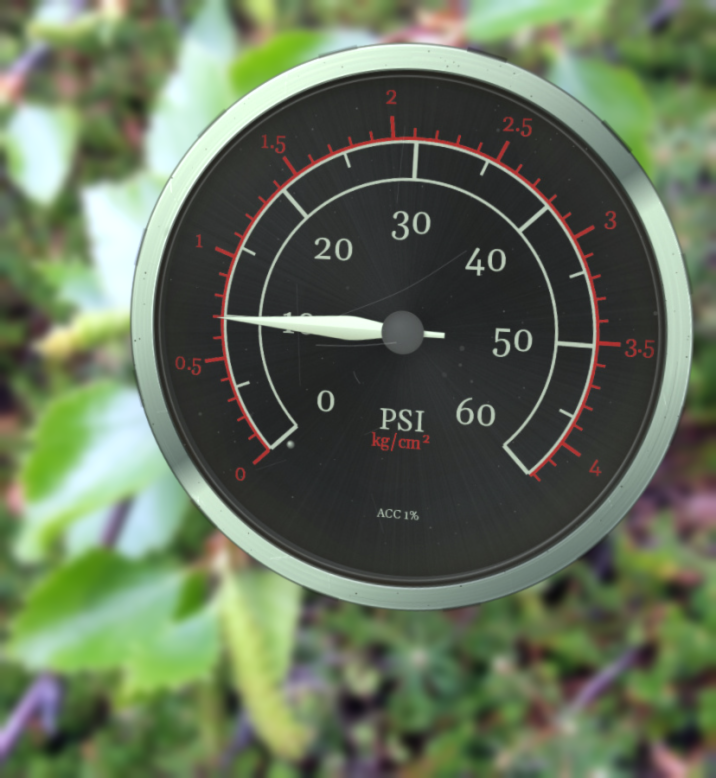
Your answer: {"value": 10, "unit": "psi"}
